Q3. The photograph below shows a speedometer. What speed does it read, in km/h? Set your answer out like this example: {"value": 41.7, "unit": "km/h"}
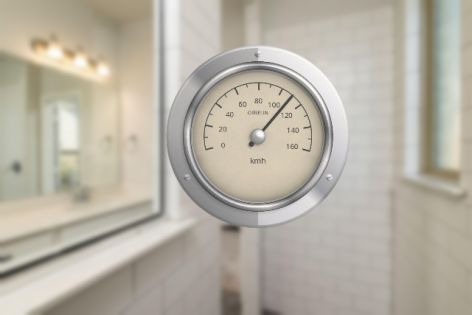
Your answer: {"value": 110, "unit": "km/h"}
